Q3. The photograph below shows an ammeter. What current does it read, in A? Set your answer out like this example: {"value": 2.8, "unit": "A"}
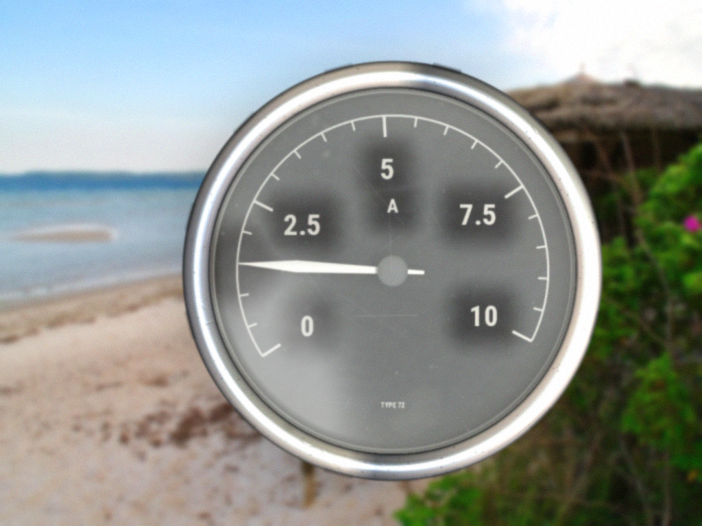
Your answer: {"value": 1.5, "unit": "A"}
